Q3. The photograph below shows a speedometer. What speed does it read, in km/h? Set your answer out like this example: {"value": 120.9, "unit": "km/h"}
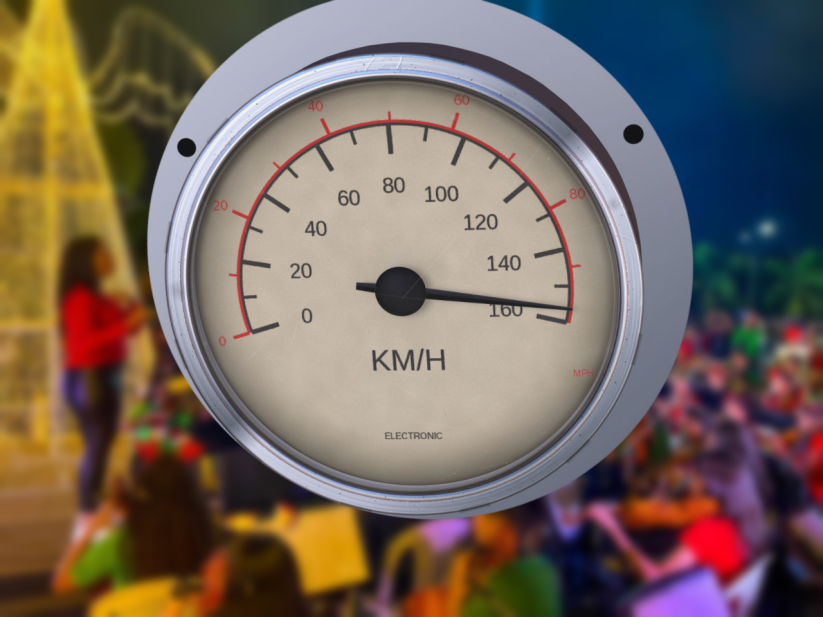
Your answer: {"value": 155, "unit": "km/h"}
